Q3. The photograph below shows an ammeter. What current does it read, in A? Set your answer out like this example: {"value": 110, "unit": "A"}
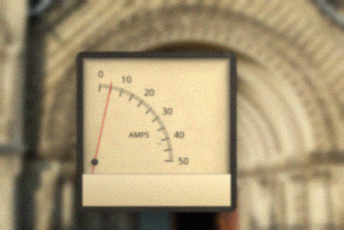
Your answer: {"value": 5, "unit": "A"}
